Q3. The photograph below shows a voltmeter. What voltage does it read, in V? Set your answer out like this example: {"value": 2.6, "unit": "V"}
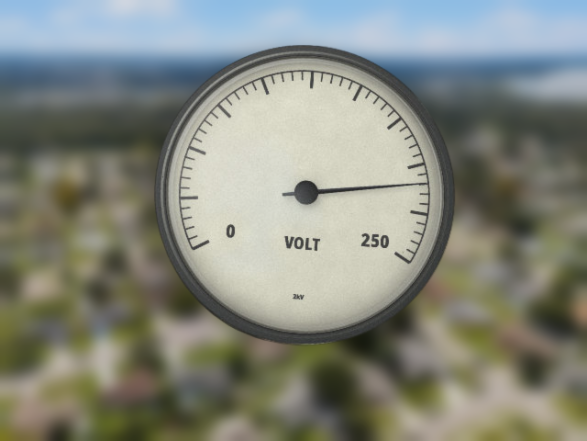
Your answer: {"value": 210, "unit": "V"}
